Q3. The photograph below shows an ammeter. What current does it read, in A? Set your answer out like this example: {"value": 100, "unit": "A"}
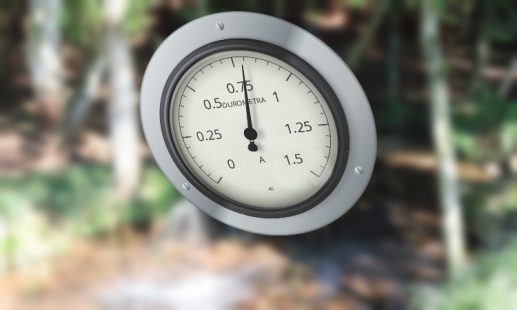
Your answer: {"value": 0.8, "unit": "A"}
